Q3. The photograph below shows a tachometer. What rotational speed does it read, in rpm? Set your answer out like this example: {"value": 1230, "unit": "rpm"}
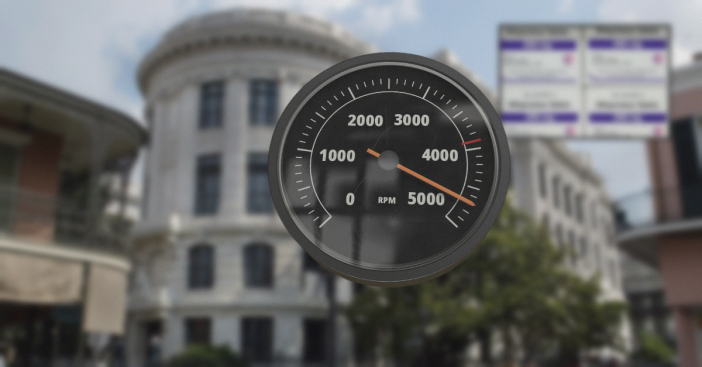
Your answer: {"value": 4700, "unit": "rpm"}
